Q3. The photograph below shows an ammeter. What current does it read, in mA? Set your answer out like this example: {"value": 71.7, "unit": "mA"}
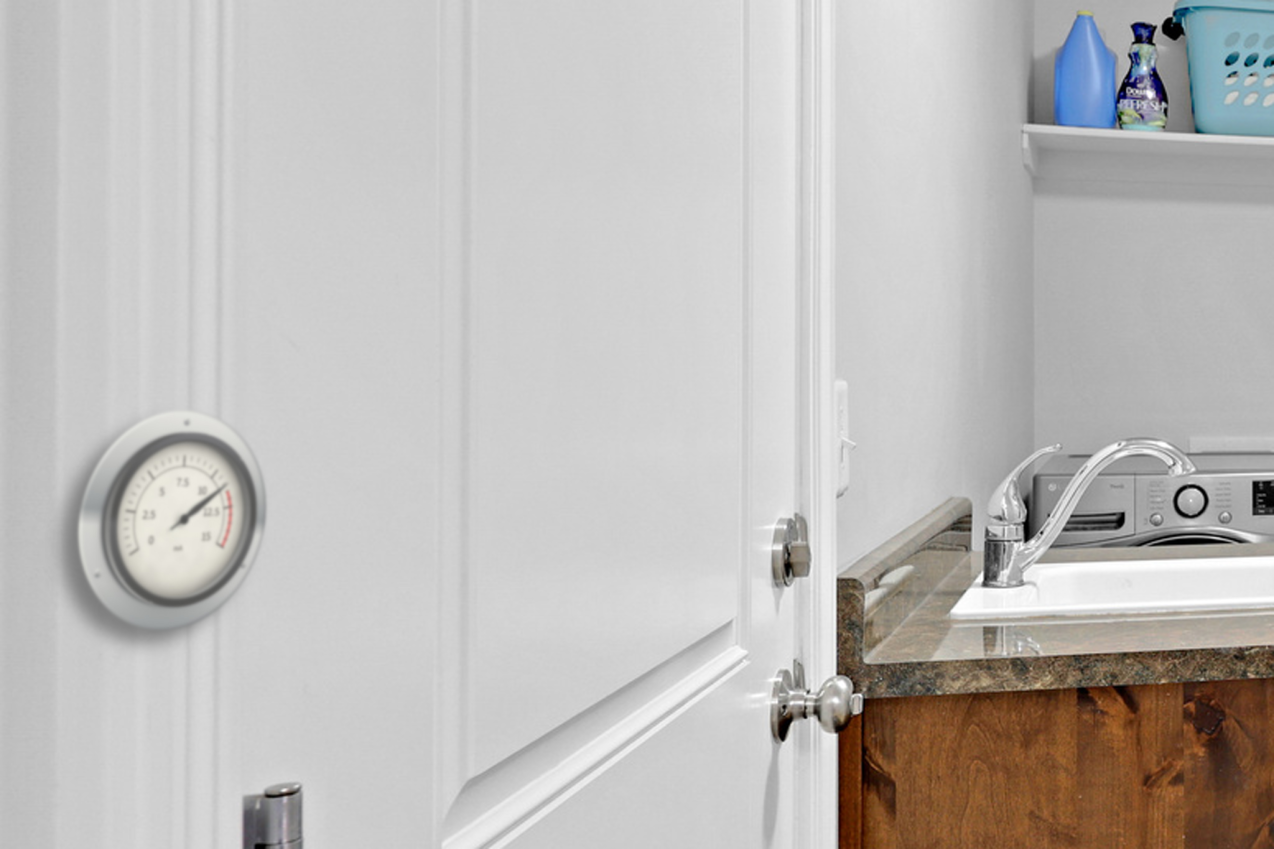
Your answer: {"value": 11, "unit": "mA"}
